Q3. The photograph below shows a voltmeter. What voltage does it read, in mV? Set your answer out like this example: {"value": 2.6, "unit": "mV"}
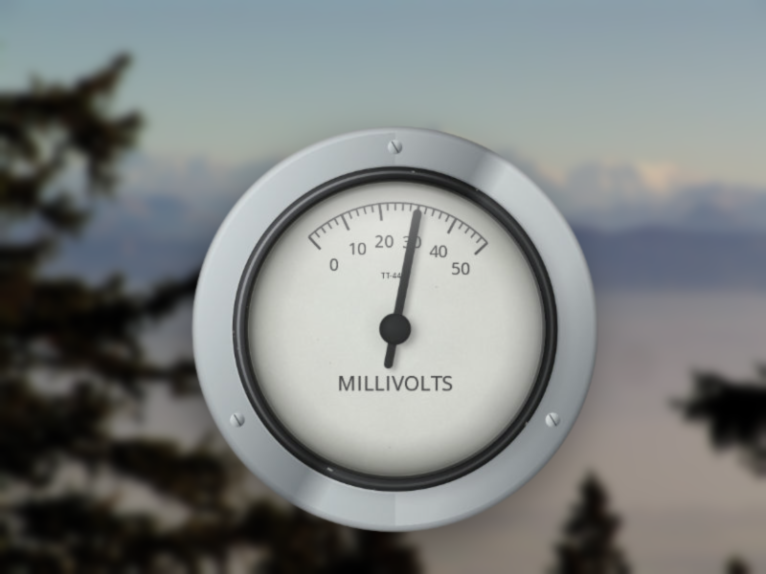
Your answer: {"value": 30, "unit": "mV"}
